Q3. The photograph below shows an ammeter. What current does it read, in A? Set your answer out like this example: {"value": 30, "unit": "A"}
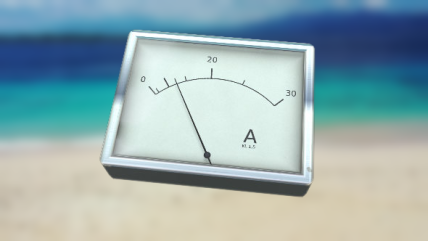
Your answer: {"value": 12.5, "unit": "A"}
